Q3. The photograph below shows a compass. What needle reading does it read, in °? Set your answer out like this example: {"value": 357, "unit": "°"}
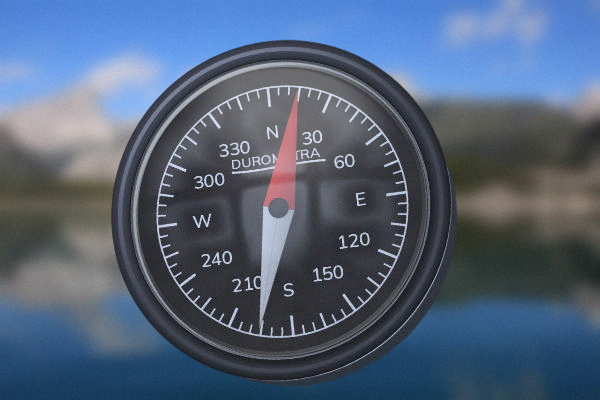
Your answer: {"value": 15, "unit": "°"}
